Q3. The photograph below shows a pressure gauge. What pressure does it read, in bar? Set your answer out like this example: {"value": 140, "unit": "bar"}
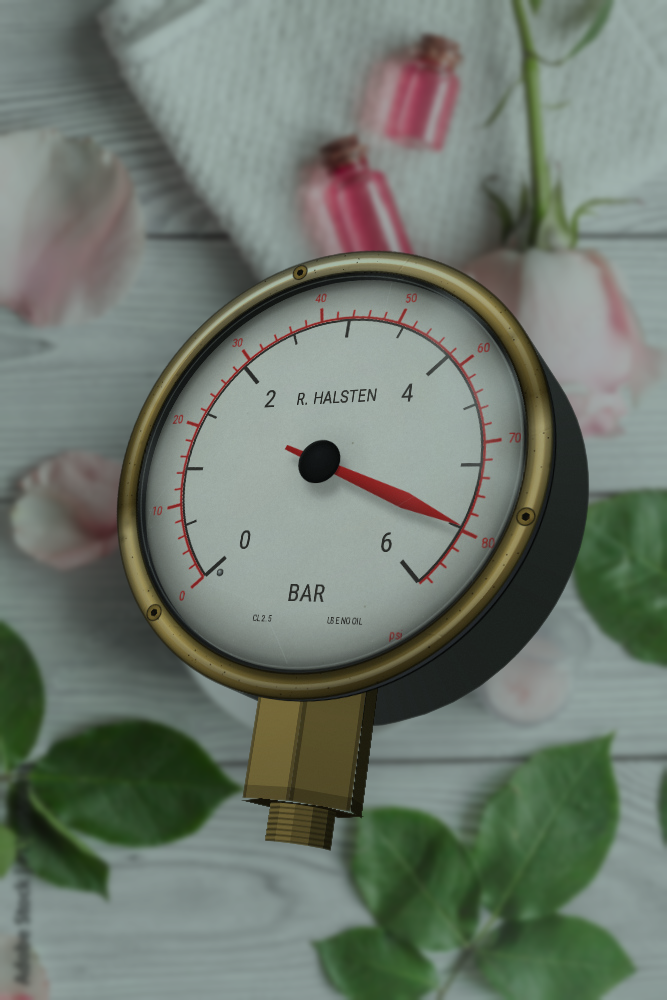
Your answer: {"value": 5.5, "unit": "bar"}
